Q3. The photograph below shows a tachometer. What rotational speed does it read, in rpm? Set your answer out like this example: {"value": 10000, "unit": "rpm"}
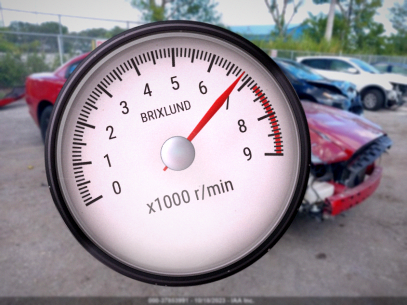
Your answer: {"value": 6800, "unit": "rpm"}
